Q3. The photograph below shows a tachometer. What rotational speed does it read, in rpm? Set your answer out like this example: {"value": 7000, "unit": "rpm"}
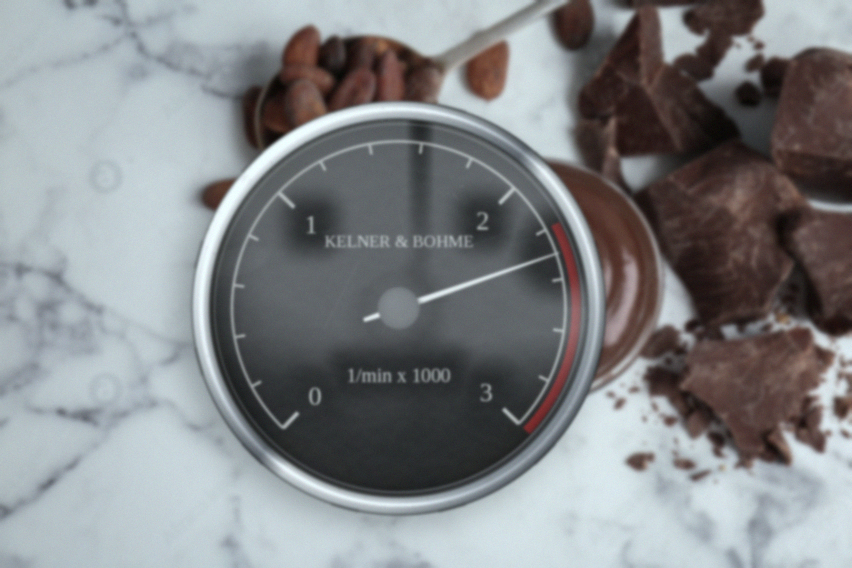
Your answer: {"value": 2300, "unit": "rpm"}
